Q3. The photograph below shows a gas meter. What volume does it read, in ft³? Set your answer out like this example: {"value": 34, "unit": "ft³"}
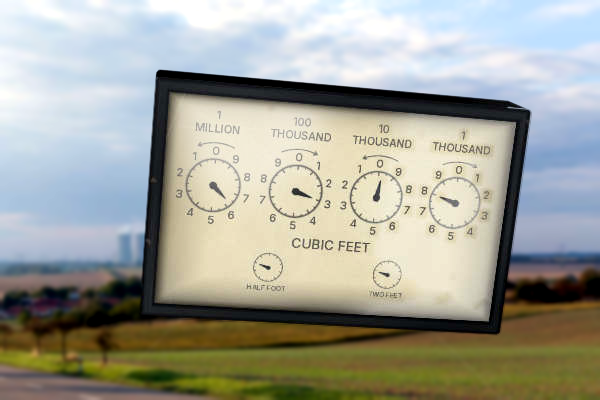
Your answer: {"value": 629800, "unit": "ft³"}
